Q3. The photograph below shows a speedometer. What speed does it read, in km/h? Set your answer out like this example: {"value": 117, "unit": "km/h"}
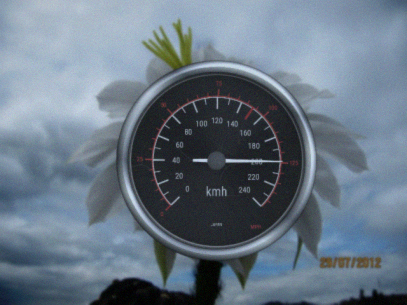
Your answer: {"value": 200, "unit": "km/h"}
